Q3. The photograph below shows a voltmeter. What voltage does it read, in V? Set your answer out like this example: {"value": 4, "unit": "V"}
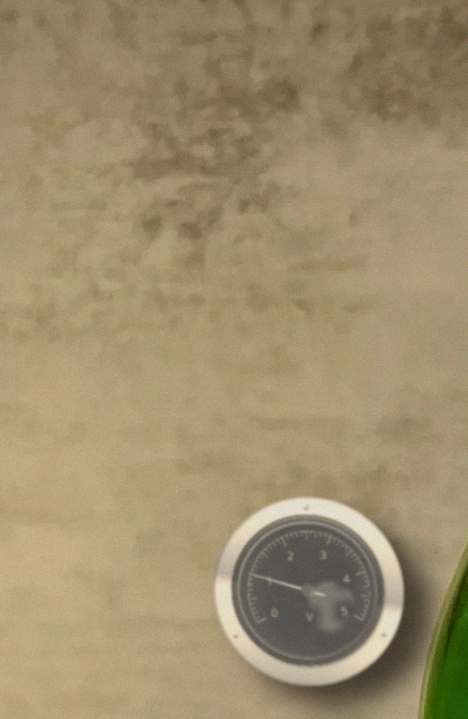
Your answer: {"value": 1, "unit": "V"}
